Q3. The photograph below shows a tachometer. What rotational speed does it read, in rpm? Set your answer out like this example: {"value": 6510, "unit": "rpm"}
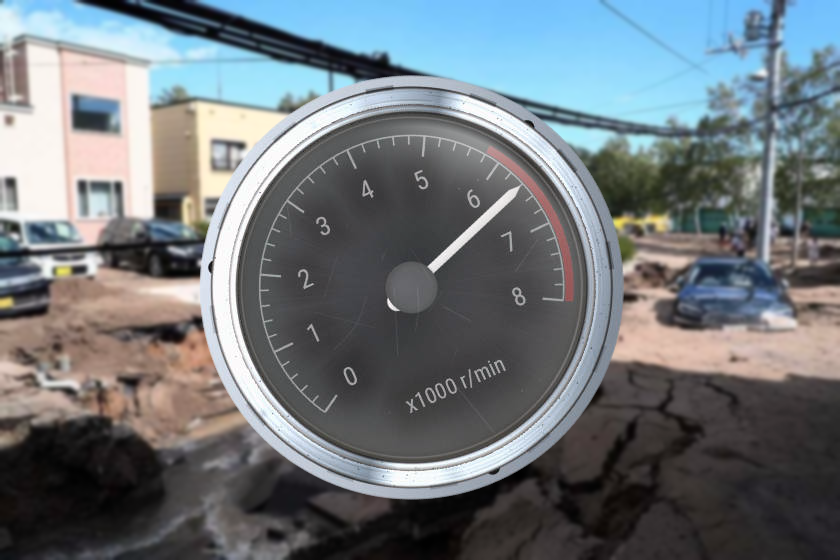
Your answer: {"value": 6400, "unit": "rpm"}
